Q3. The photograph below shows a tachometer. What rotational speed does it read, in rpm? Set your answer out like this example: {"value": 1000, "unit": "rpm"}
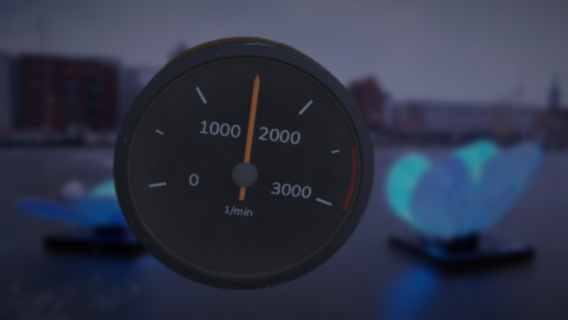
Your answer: {"value": 1500, "unit": "rpm"}
